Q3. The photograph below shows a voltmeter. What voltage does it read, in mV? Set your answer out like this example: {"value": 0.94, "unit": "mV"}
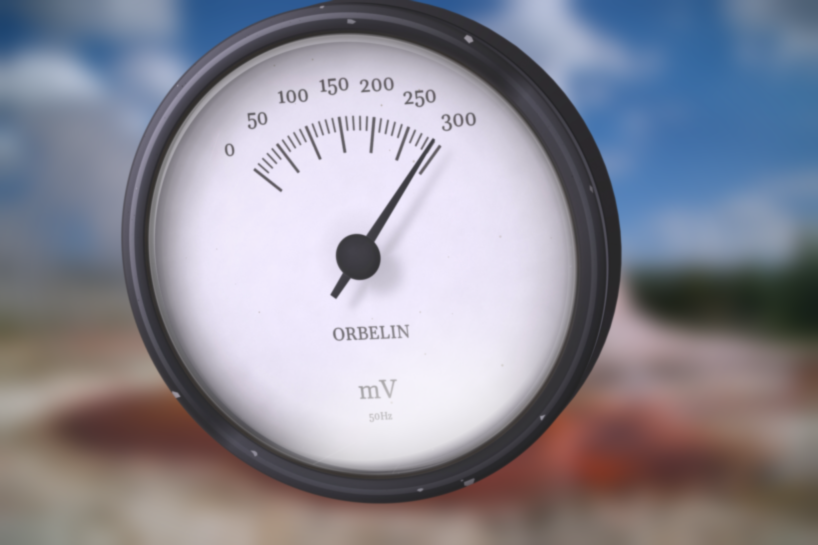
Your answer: {"value": 290, "unit": "mV"}
